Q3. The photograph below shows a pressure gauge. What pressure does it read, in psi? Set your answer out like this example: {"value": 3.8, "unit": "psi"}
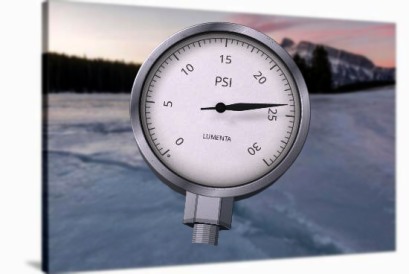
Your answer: {"value": 24, "unit": "psi"}
